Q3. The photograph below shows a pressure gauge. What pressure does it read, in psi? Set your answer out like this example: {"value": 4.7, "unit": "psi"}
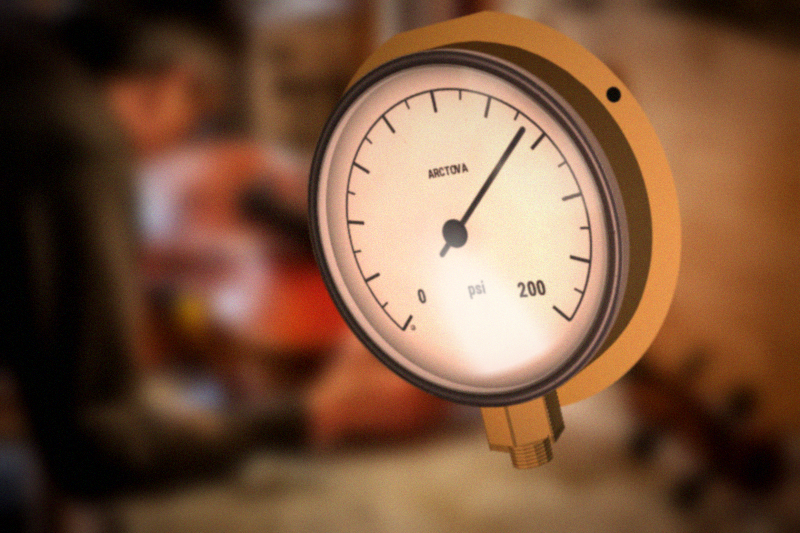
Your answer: {"value": 135, "unit": "psi"}
